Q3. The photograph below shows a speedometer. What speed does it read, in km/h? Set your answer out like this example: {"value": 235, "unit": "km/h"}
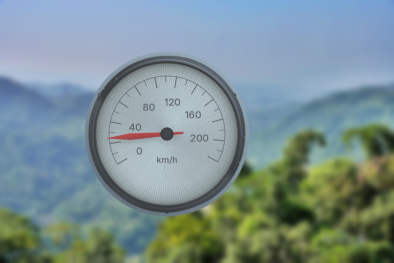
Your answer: {"value": 25, "unit": "km/h"}
